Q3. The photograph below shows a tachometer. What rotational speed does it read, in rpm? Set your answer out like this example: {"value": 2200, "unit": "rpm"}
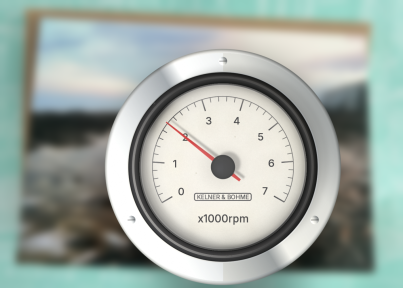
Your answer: {"value": 2000, "unit": "rpm"}
